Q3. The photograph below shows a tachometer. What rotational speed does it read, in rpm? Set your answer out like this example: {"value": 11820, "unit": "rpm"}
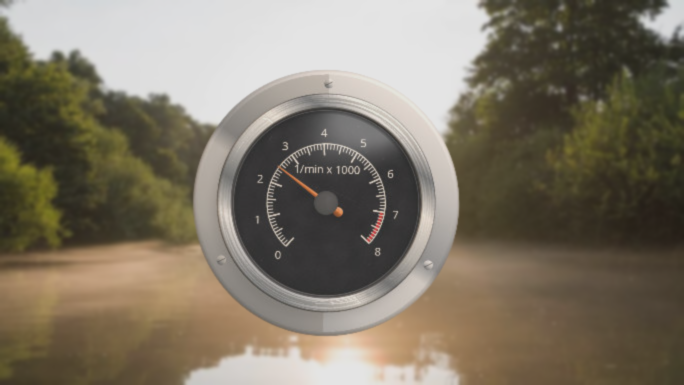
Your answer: {"value": 2500, "unit": "rpm"}
